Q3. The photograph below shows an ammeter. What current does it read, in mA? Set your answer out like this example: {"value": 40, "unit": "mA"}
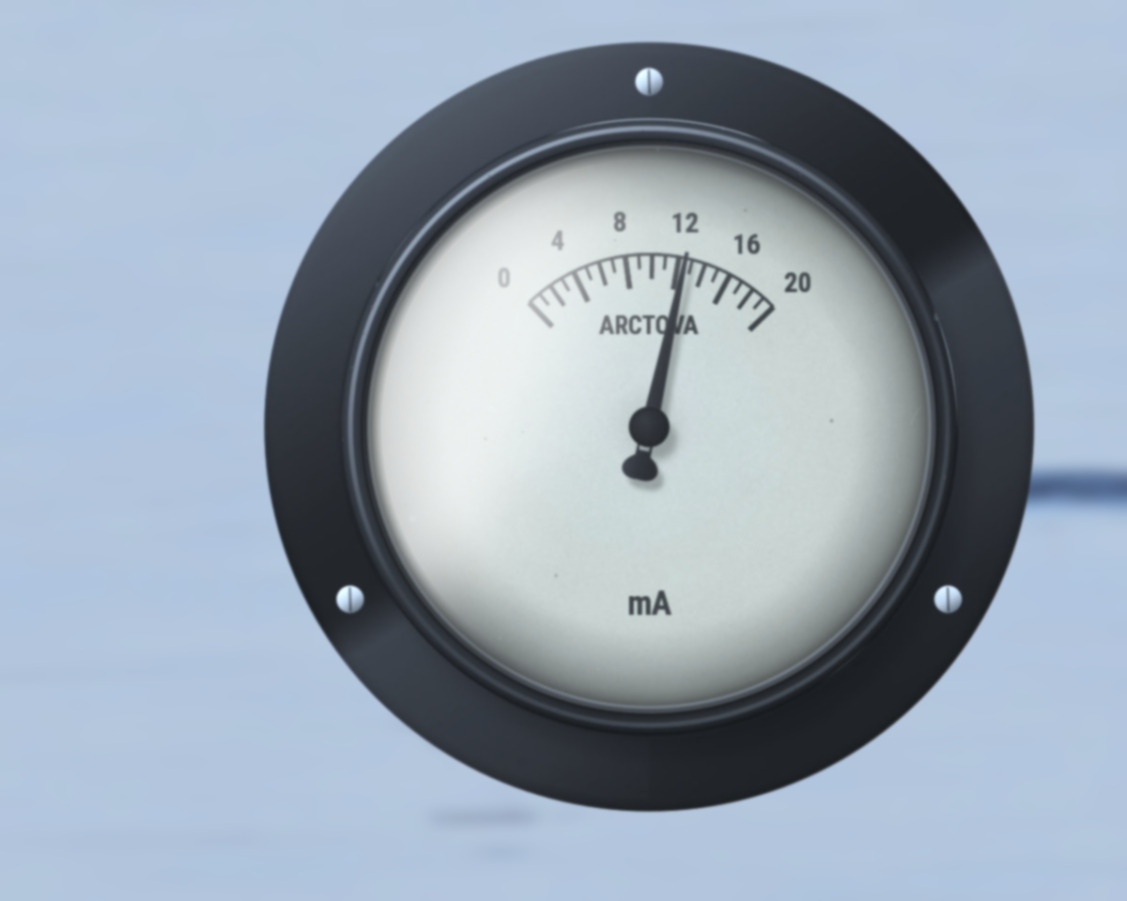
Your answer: {"value": 12.5, "unit": "mA"}
